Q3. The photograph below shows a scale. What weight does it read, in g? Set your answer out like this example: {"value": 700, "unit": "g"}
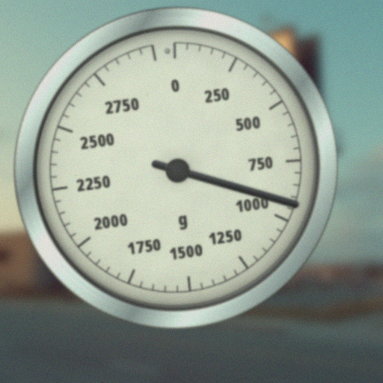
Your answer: {"value": 925, "unit": "g"}
